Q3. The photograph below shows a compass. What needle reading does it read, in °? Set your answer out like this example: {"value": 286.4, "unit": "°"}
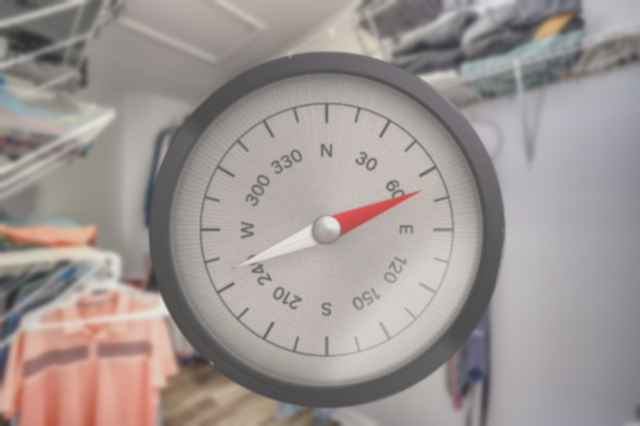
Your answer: {"value": 67.5, "unit": "°"}
